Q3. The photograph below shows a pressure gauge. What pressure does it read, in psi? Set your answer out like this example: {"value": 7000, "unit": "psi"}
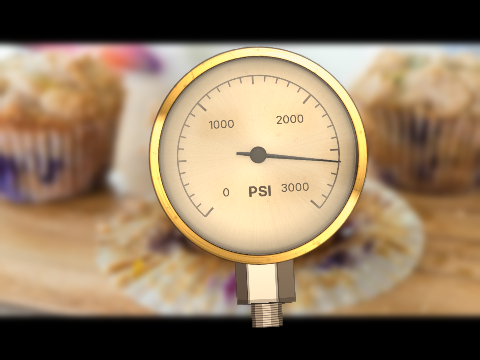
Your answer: {"value": 2600, "unit": "psi"}
